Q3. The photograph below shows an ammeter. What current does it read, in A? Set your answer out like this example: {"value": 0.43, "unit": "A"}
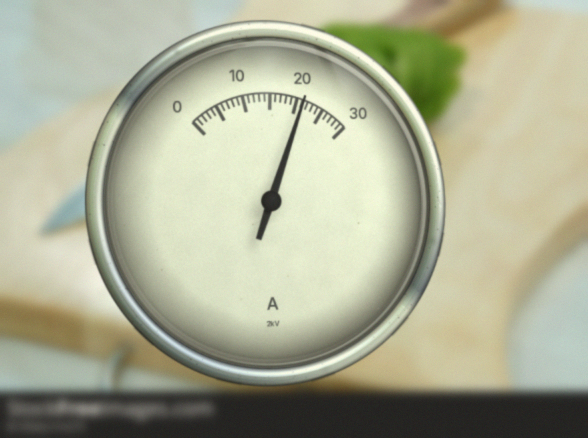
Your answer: {"value": 21, "unit": "A"}
